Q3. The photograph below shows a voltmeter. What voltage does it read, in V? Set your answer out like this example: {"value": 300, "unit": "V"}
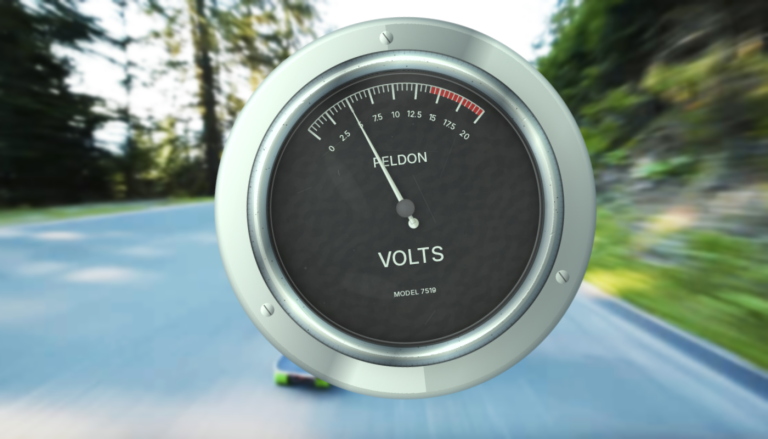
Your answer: {"value": 5, "unit": "V"}
